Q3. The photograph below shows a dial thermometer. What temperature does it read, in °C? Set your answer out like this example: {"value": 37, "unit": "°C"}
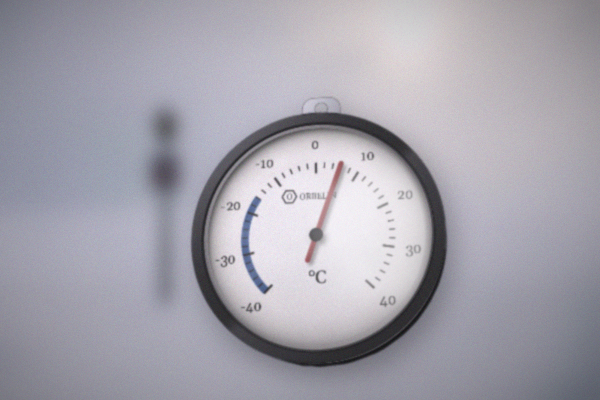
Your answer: {"value": 6, "unit": "°C"}
